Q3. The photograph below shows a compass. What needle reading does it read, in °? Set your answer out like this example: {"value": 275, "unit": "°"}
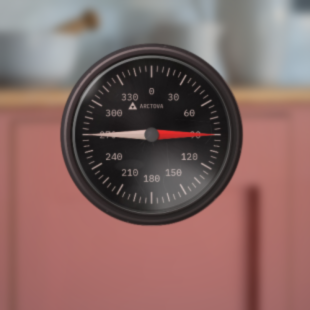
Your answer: {"value": 90, "unit": "°"}
